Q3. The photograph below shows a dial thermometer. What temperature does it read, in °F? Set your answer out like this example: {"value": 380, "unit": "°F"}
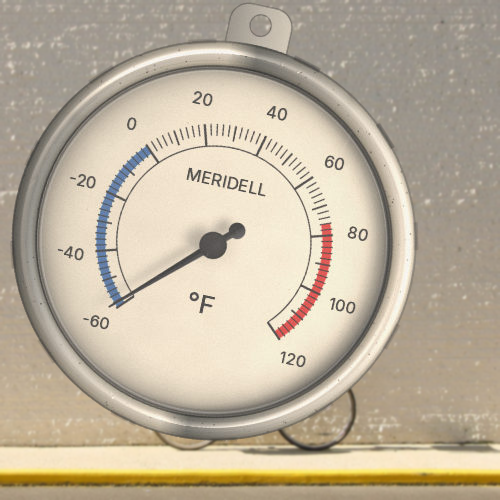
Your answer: {"value": -58, "unit": "°F"}
